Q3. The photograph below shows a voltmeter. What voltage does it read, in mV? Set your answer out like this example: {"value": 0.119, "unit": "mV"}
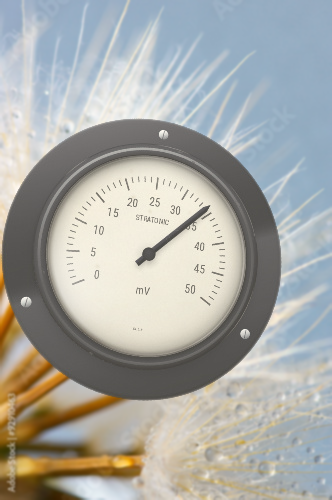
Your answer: {"value": 34, "unit": "mV"}
